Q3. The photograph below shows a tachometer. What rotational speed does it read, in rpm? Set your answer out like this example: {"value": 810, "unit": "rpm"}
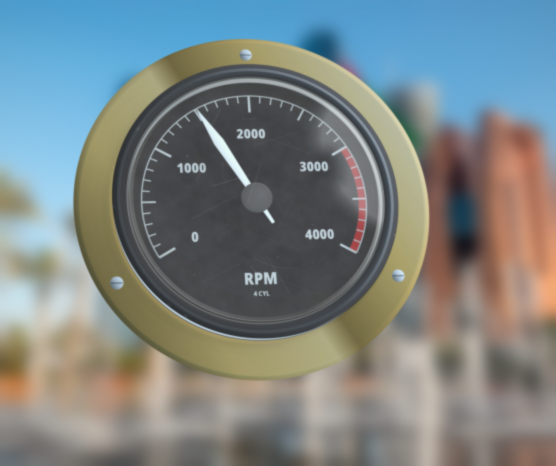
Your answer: {"value": 1500, "unit": "rpm"}
